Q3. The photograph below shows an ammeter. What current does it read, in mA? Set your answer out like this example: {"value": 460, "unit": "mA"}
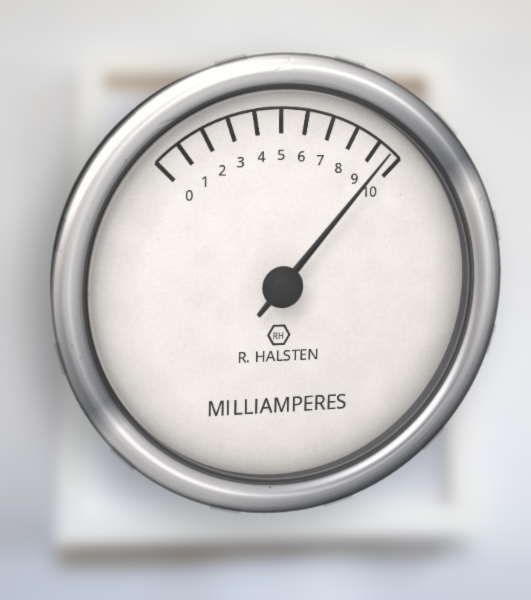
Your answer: {"value": 9.5, "unit": "mA"}
